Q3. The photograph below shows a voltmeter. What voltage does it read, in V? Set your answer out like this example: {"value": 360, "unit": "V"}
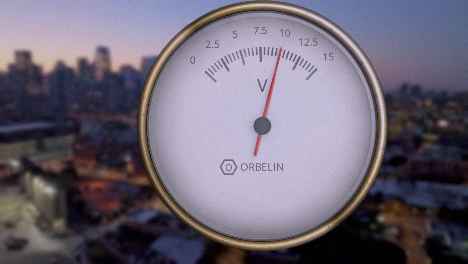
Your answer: {"value": 10, "unit": "V"}
